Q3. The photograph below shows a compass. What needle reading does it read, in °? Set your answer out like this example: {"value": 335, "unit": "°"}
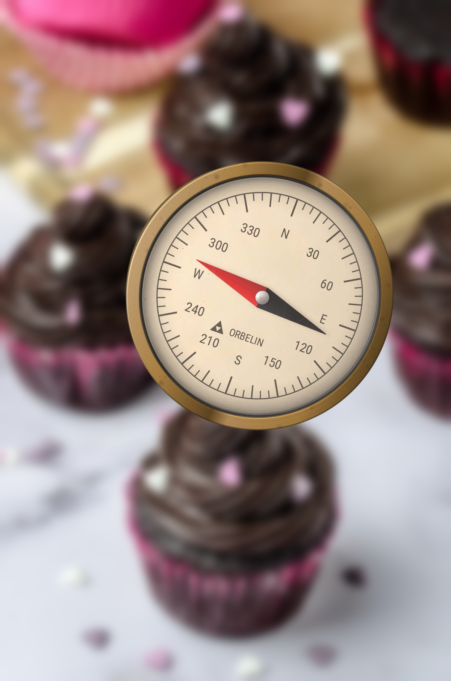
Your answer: {"value": 280, "unit": "°"}
